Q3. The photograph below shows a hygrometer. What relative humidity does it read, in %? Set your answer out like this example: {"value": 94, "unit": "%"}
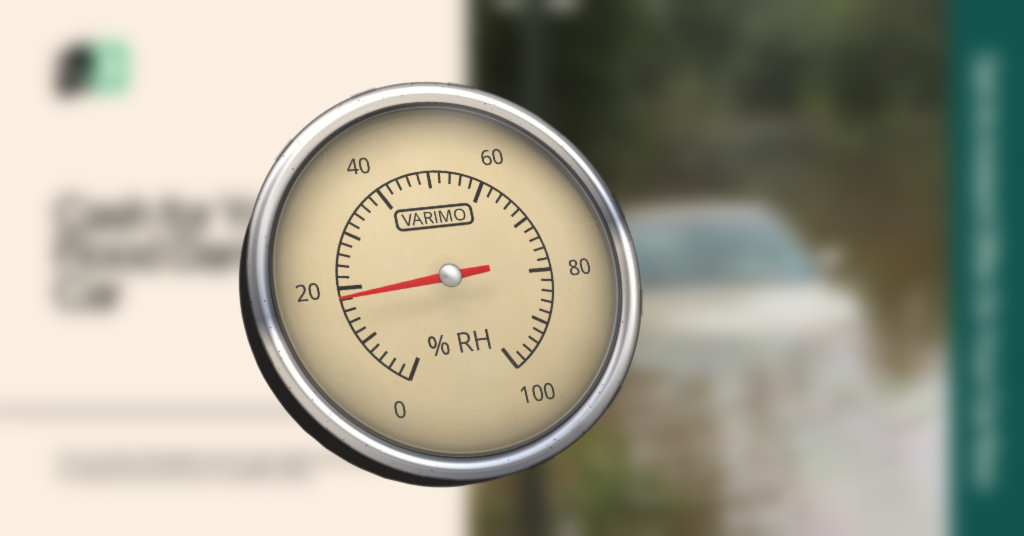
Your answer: {"value": 18, "unit": "%"}
